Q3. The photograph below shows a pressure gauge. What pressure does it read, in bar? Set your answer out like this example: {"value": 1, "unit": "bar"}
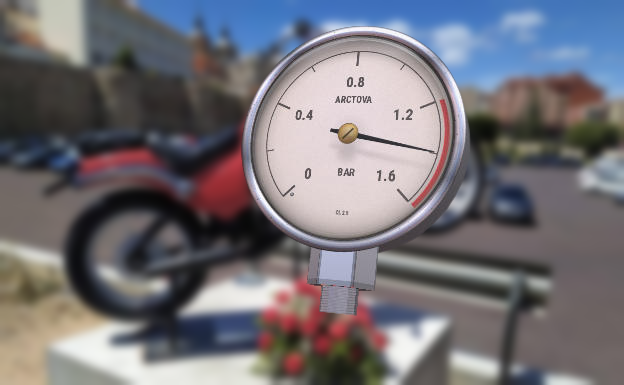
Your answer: {"value": 1.4, "unit": "bar"}
